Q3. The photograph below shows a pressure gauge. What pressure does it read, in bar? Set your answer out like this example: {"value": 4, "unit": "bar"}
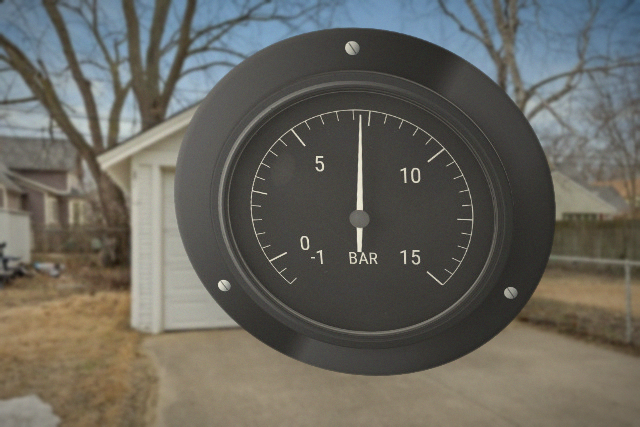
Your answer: {"value": 7.25, "unit": "bar"}
